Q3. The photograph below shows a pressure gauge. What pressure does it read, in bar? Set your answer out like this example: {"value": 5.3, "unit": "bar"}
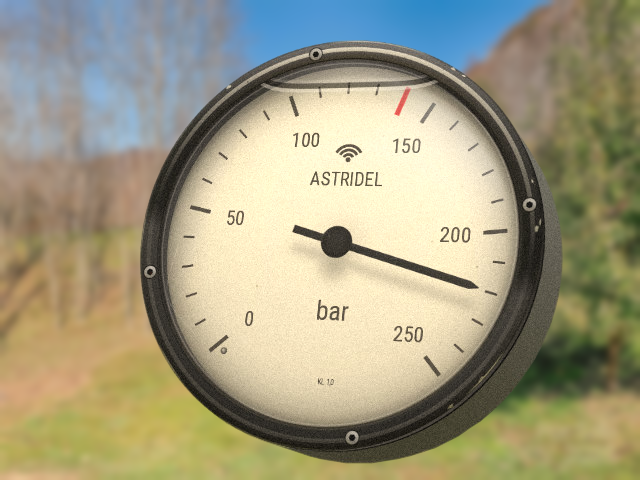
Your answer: {"value": 220, "unit": "bar"}
